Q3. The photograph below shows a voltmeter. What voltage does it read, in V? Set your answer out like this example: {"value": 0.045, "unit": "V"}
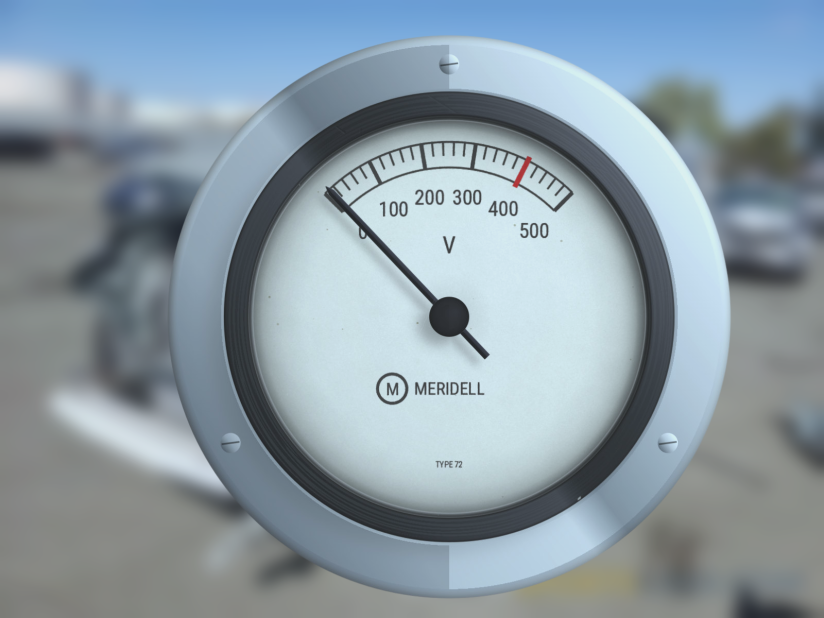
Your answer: {"value": 10, "unit": "V"}
